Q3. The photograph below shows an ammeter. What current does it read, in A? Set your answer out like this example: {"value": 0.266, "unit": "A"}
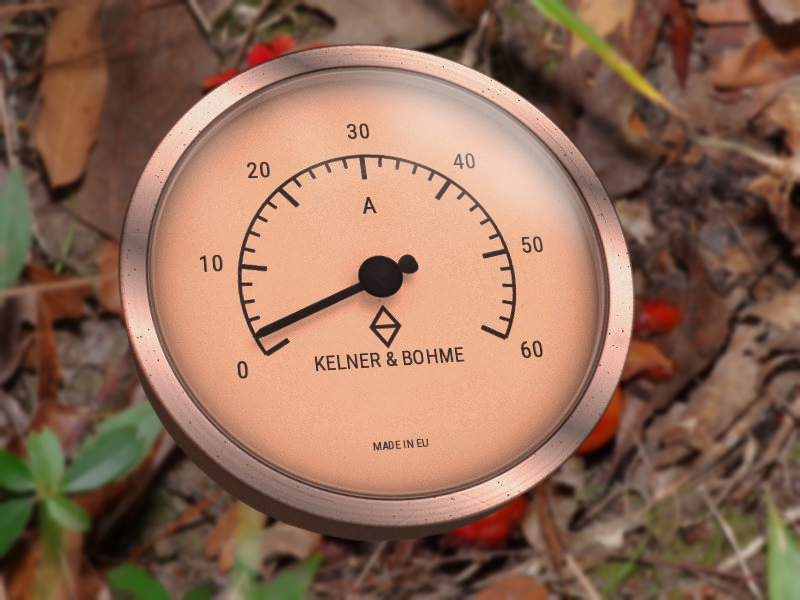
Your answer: {"value": 2, "unit": "A"}
